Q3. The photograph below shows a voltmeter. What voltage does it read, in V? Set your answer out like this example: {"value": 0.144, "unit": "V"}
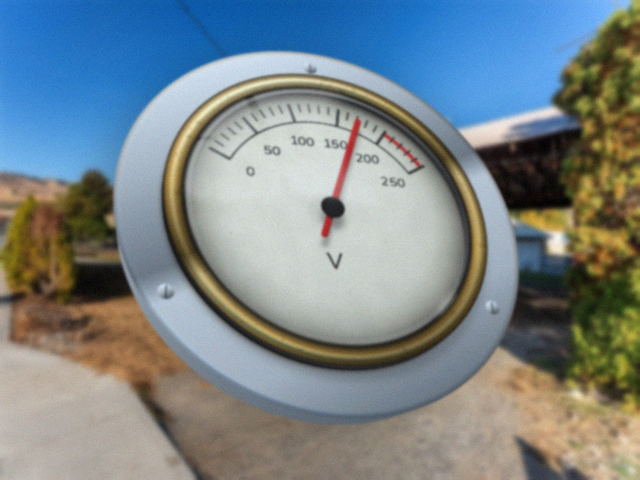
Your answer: {"value": 170, "unit": "V"}
